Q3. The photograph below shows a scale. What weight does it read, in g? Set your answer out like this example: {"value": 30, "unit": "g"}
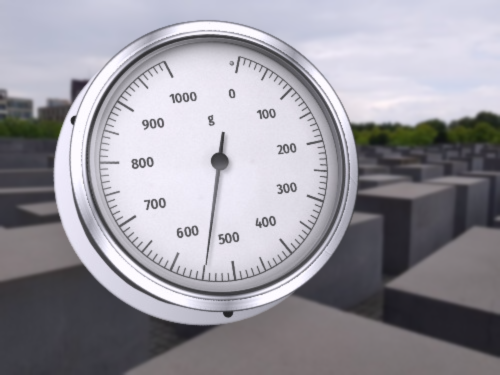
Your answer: {"value": 550, "unit": "g"}
